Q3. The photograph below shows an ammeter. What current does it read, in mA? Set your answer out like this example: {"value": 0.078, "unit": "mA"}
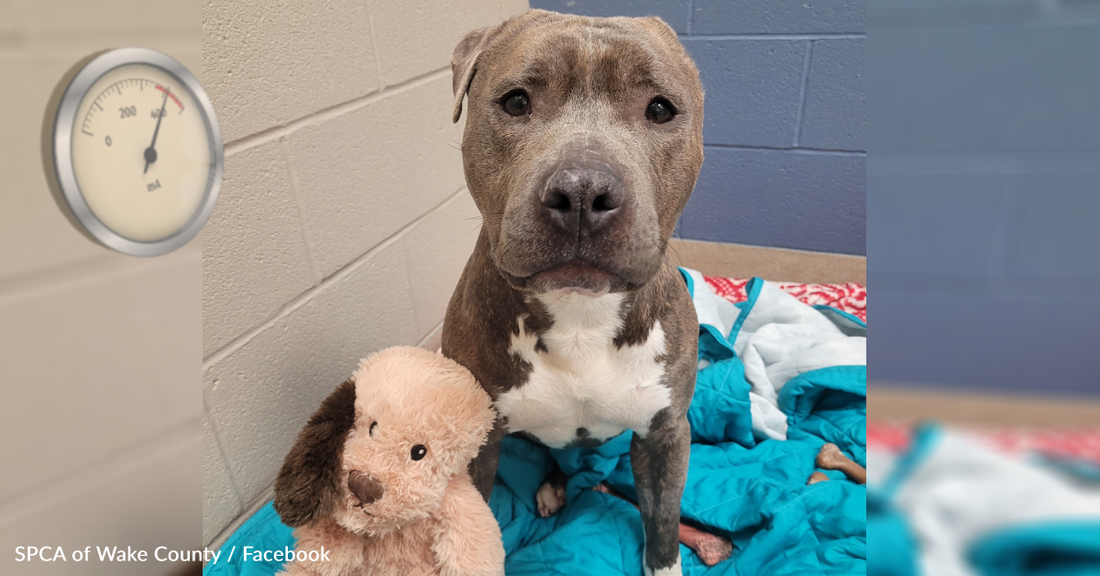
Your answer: {"value": 400, "unit": "mA"}
